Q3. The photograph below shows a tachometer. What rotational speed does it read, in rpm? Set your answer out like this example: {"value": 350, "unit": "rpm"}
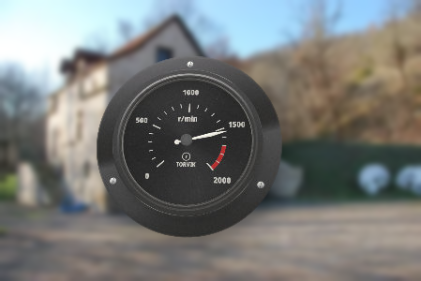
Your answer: {"value": 1550, "unit": "rpm"}
